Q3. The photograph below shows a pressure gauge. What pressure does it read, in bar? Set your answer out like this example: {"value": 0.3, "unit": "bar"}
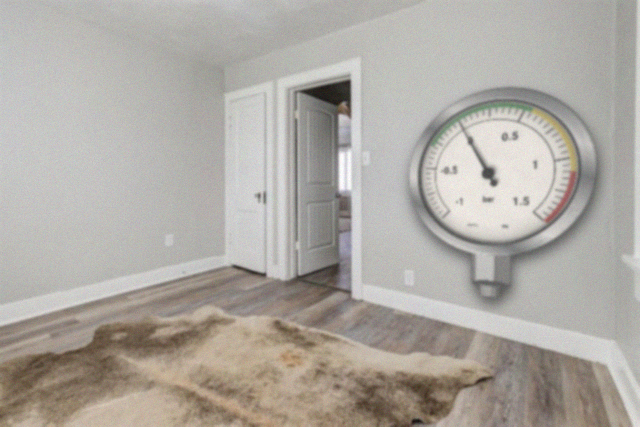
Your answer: {"value": 0, "unit": "bar"}
